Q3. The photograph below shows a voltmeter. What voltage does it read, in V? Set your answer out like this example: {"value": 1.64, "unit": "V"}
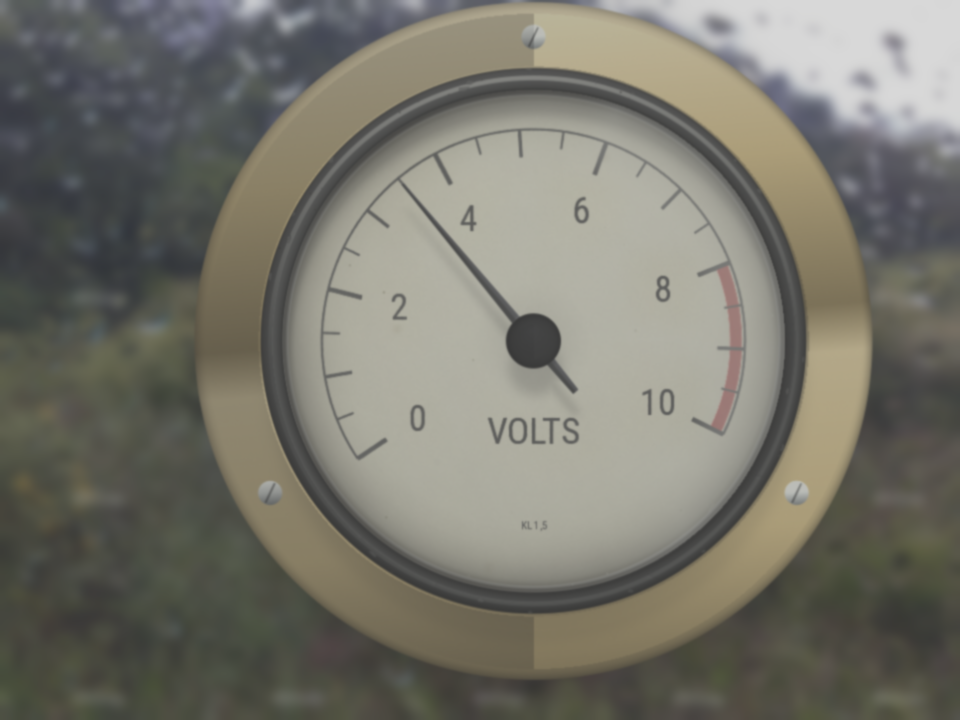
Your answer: {"value": 3.5, "unit": "V"}
